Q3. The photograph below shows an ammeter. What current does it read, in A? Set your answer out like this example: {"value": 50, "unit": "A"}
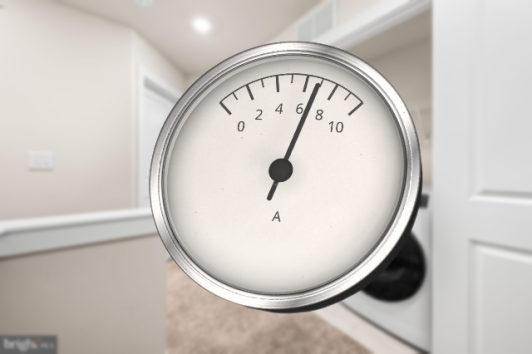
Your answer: {"value": 7, "unit": "A"}
